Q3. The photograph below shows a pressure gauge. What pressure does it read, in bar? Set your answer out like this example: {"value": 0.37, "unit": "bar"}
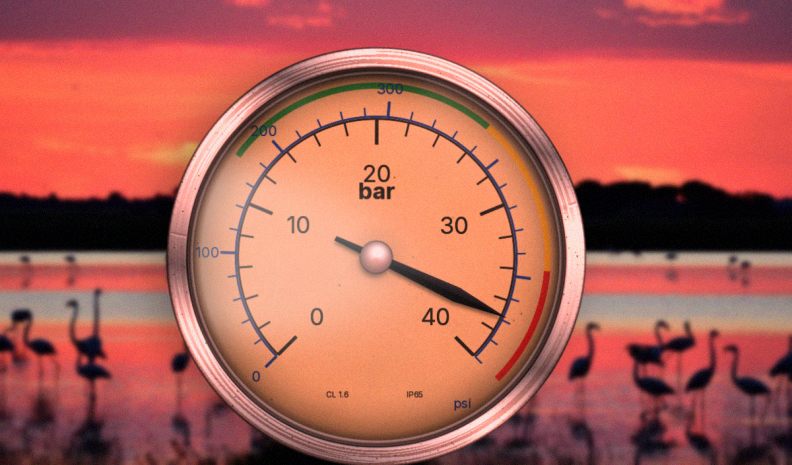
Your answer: {"value": 37, "unit": "bar"}
